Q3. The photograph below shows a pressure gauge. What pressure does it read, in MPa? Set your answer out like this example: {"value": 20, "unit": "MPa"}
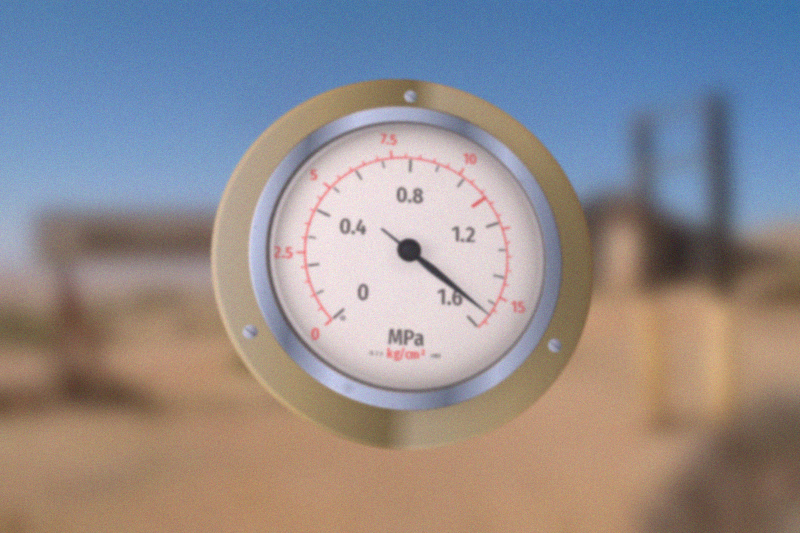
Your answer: {"value": 1.55, "unit": "MPa"}
